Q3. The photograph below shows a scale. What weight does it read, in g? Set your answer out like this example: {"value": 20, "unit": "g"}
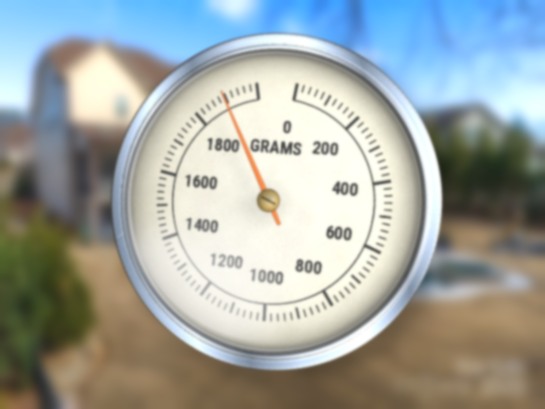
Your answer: {"value": 1900, "unit": "g"}
